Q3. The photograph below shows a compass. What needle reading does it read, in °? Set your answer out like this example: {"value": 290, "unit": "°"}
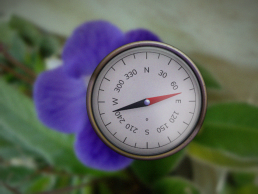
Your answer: {"value": 75, "unit": "°"}
